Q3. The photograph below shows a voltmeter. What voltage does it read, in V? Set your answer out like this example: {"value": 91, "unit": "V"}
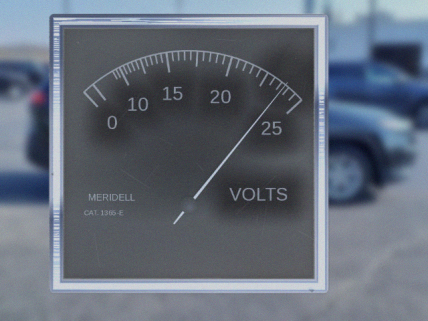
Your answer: {"value": 23.75, "unit": "V"}
